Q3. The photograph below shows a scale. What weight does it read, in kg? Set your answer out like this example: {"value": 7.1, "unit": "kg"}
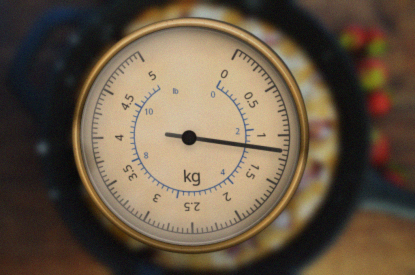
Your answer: {"value": 1.15, "unit": "kg"}
